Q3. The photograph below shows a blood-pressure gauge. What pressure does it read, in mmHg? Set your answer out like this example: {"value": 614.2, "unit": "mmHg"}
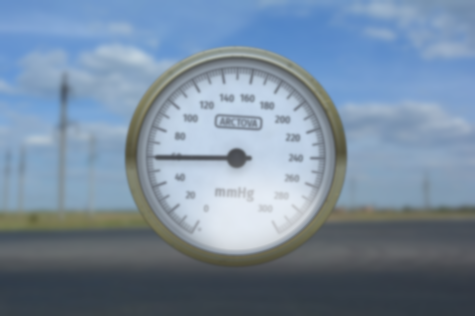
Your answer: {"value": 60, "unit": "mmHg"}
